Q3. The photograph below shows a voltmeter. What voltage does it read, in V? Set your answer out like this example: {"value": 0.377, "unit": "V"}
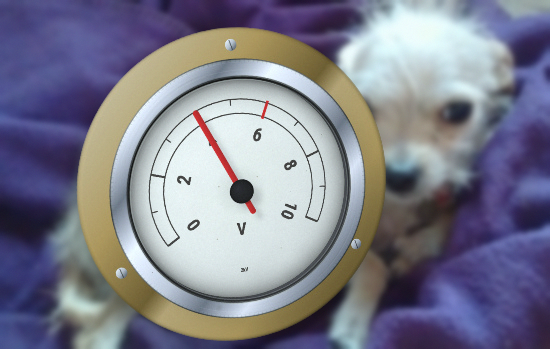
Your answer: {"value": 4, "unit": "V"}
